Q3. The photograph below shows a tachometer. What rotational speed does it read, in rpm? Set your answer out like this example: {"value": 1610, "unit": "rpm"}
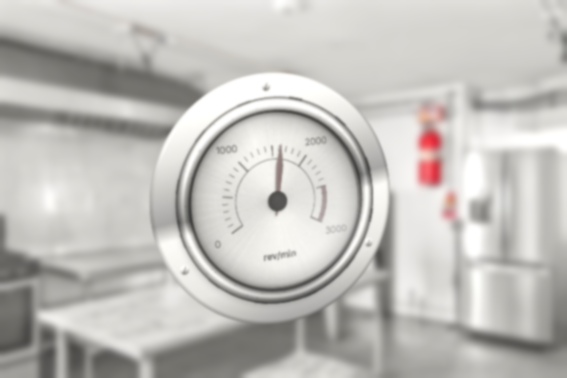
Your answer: {"value": 1600, "unit": "rpm"}
